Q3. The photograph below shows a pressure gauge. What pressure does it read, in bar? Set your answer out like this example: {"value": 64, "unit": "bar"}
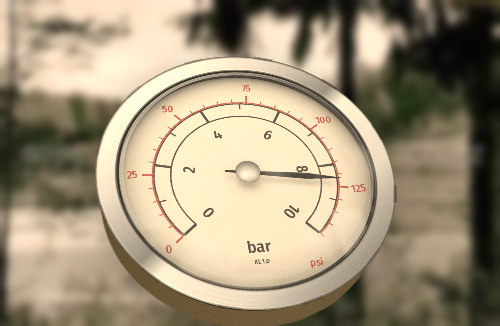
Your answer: {"value": 8.5, "unit": "bar"}
